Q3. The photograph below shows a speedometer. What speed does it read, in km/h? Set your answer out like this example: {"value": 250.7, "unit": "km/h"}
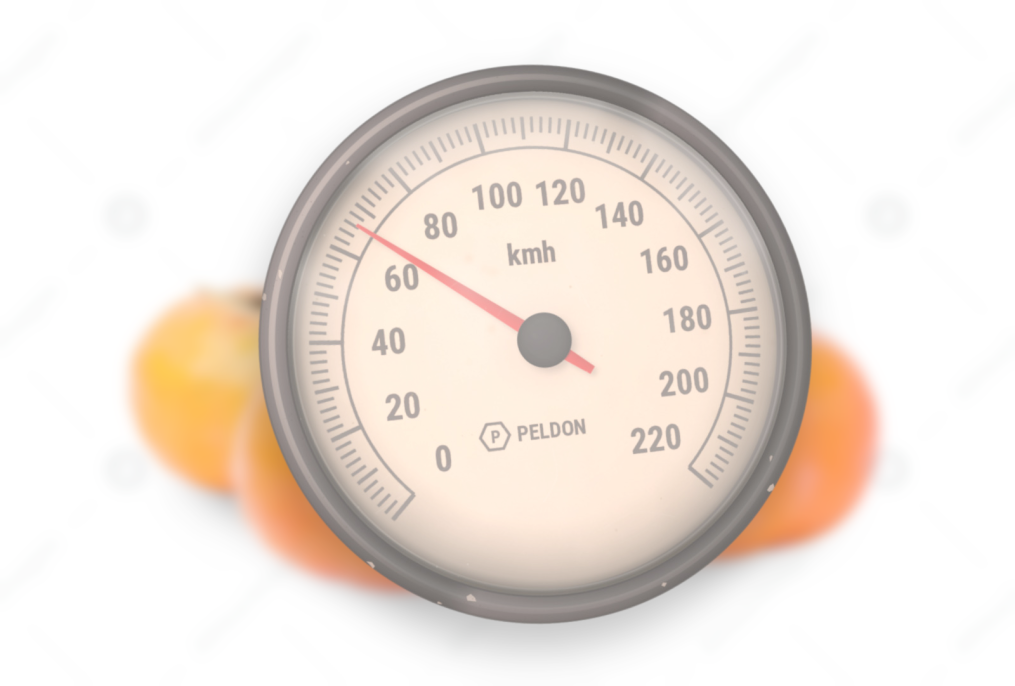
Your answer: {"value": 66, "unit": "km/h"}
